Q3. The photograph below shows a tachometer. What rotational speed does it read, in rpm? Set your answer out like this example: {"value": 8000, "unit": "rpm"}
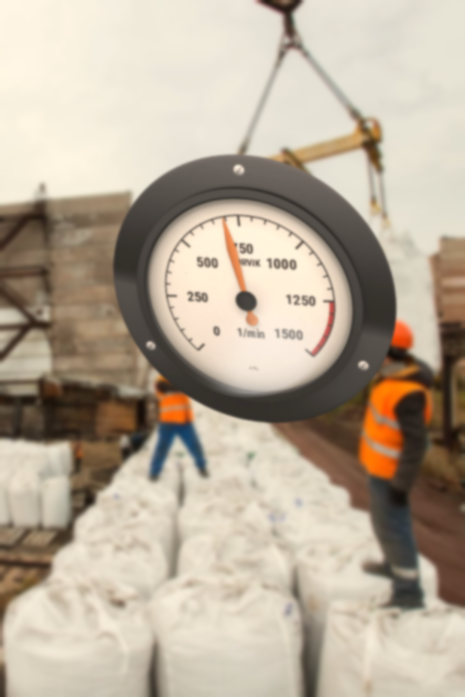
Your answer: {"value": 700, "unit": "rpm"}
